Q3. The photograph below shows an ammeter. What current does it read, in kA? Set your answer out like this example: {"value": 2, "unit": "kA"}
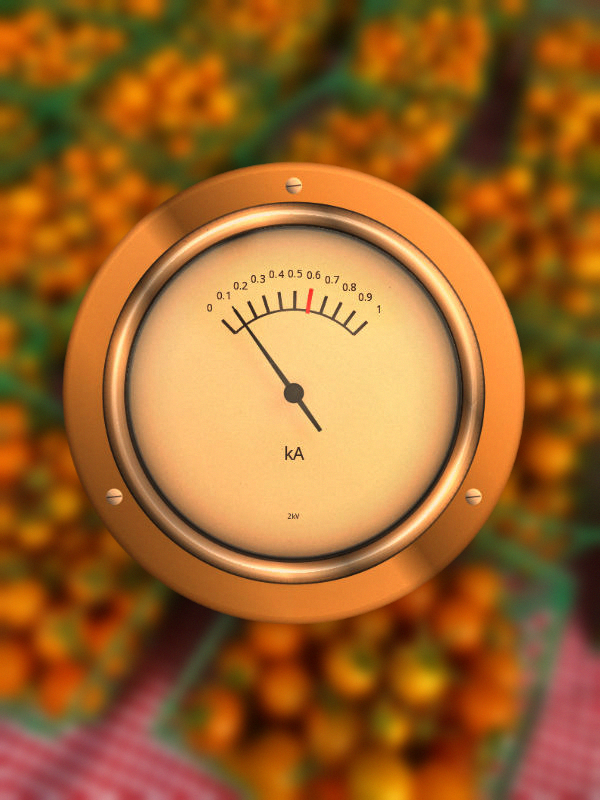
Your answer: {"value": 0.1, "unit": "kA"}
